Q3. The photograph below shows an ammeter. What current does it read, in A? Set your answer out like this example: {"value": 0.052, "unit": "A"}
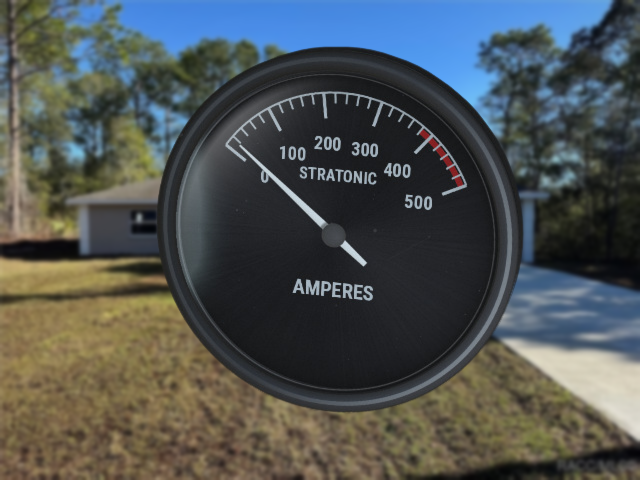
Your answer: {"value": 20, "unit": "A"}
